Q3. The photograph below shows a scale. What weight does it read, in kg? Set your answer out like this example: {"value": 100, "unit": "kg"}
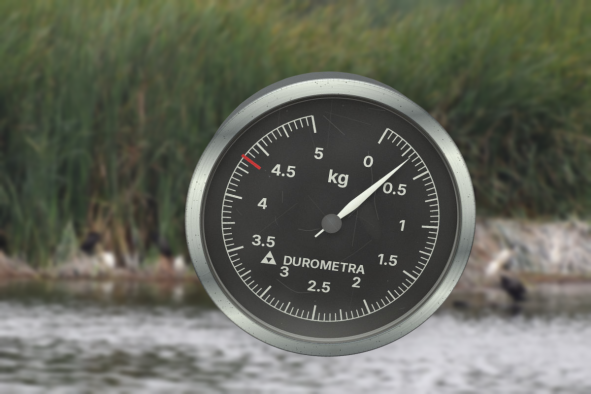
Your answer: {"value": 0.3, "unit": "kg"}
